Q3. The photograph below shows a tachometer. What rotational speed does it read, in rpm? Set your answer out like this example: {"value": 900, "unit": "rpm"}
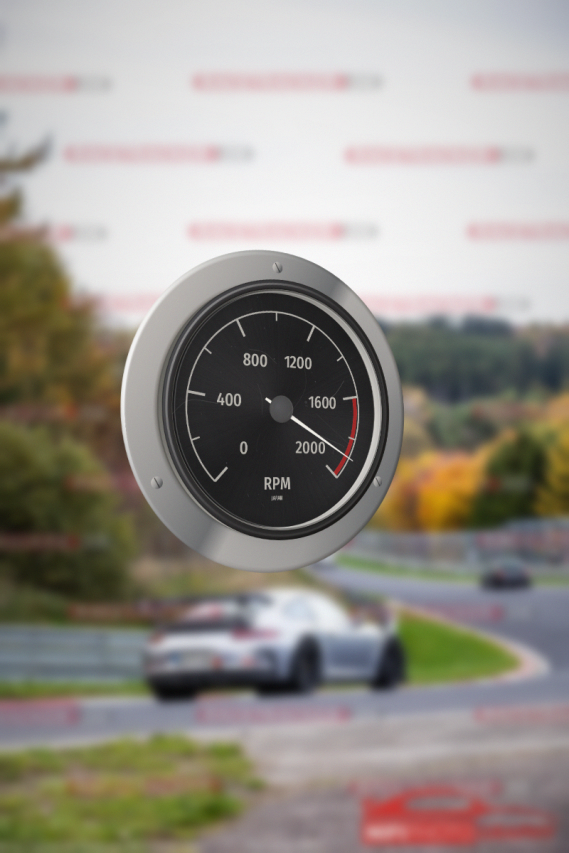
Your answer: {"value": 1900, "unit": "rpm"}
